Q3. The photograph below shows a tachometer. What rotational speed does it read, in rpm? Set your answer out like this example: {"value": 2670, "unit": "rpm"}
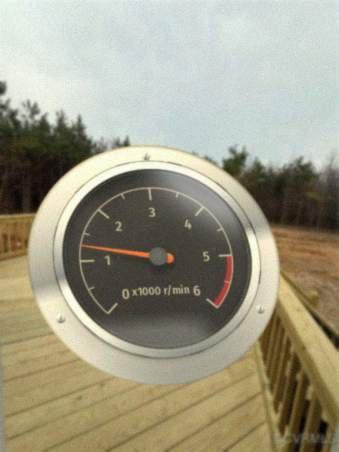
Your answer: {"value": 1250, "unit": "rpm"}
